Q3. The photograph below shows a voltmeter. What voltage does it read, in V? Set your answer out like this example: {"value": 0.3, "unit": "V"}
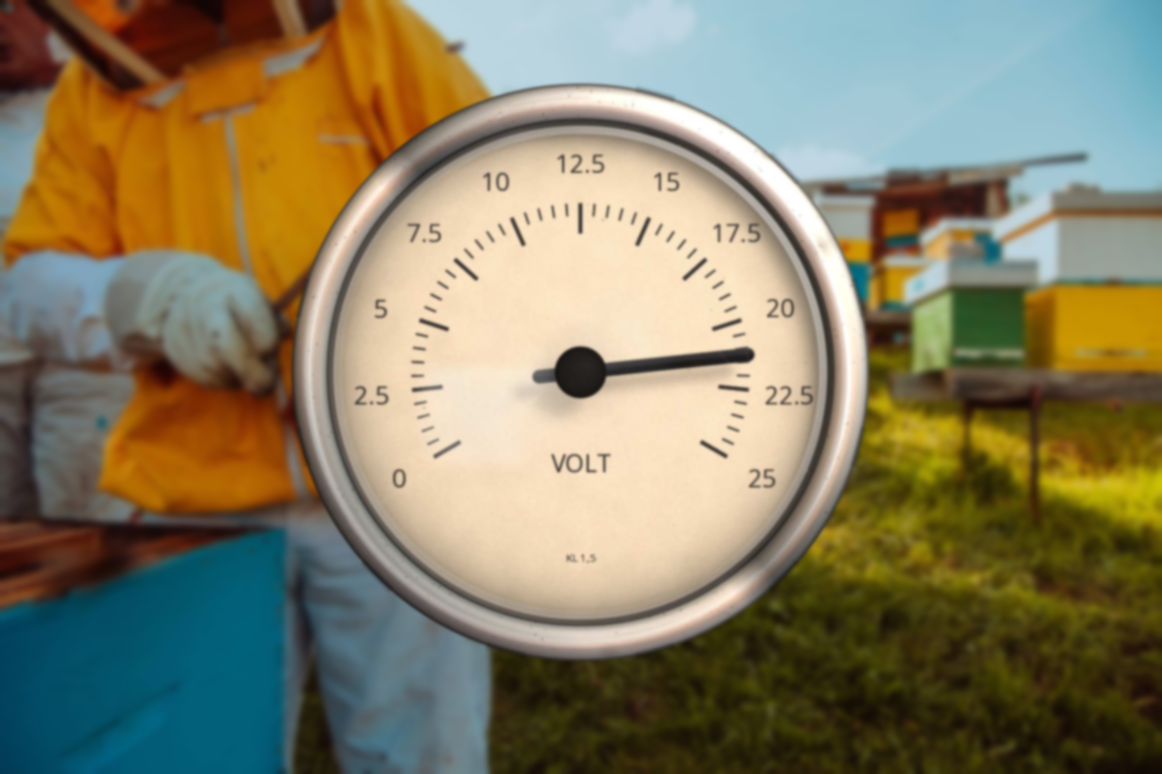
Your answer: {"value": 21.25, "unit": "V"}
